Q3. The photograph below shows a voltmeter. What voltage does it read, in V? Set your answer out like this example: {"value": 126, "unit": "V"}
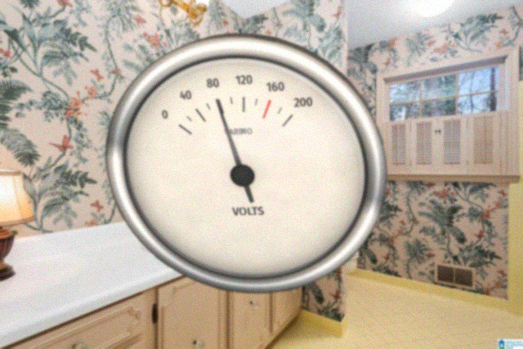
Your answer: {"value": 80, "unit": "V"}
